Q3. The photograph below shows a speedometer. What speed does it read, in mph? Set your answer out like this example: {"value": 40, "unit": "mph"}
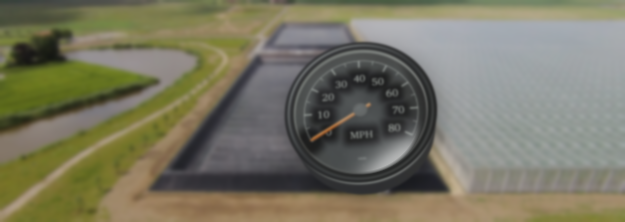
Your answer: {"value": 0, "unit": "mph"}
